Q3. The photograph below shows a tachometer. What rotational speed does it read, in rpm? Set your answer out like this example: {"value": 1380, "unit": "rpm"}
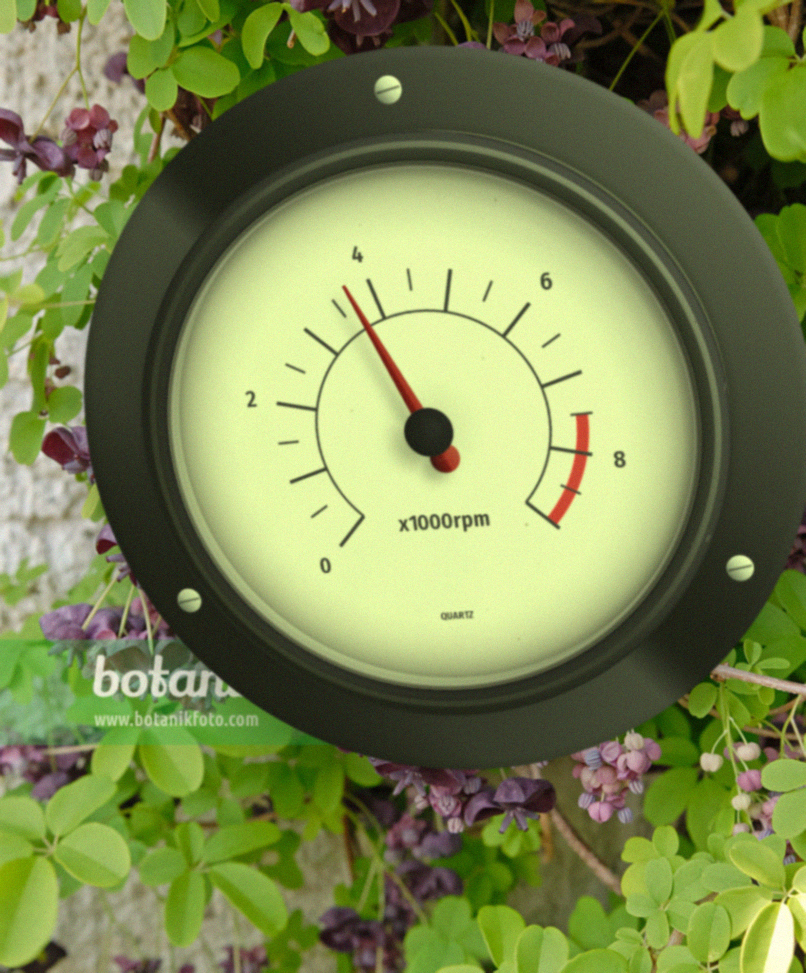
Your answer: {"value": 3750, "unit": "rpm"}
